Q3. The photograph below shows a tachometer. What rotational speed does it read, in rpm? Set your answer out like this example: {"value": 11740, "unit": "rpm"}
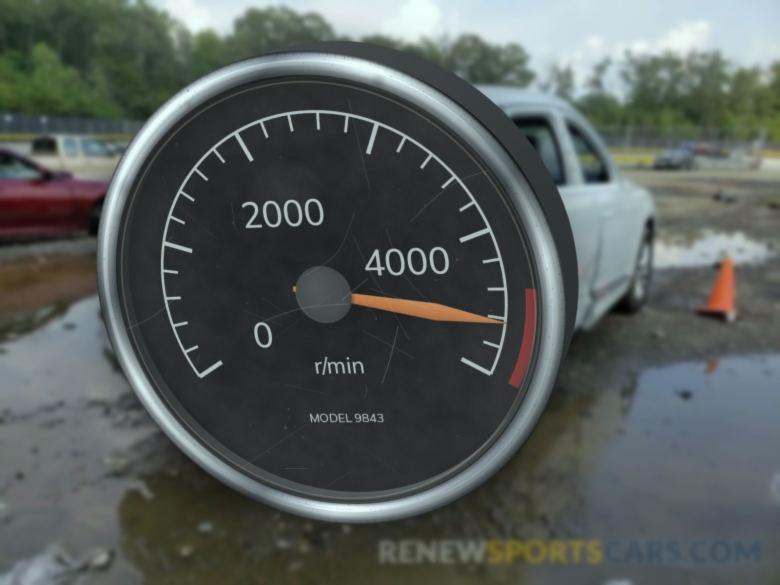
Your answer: {"value": 4600, "unit": "rpm"}
